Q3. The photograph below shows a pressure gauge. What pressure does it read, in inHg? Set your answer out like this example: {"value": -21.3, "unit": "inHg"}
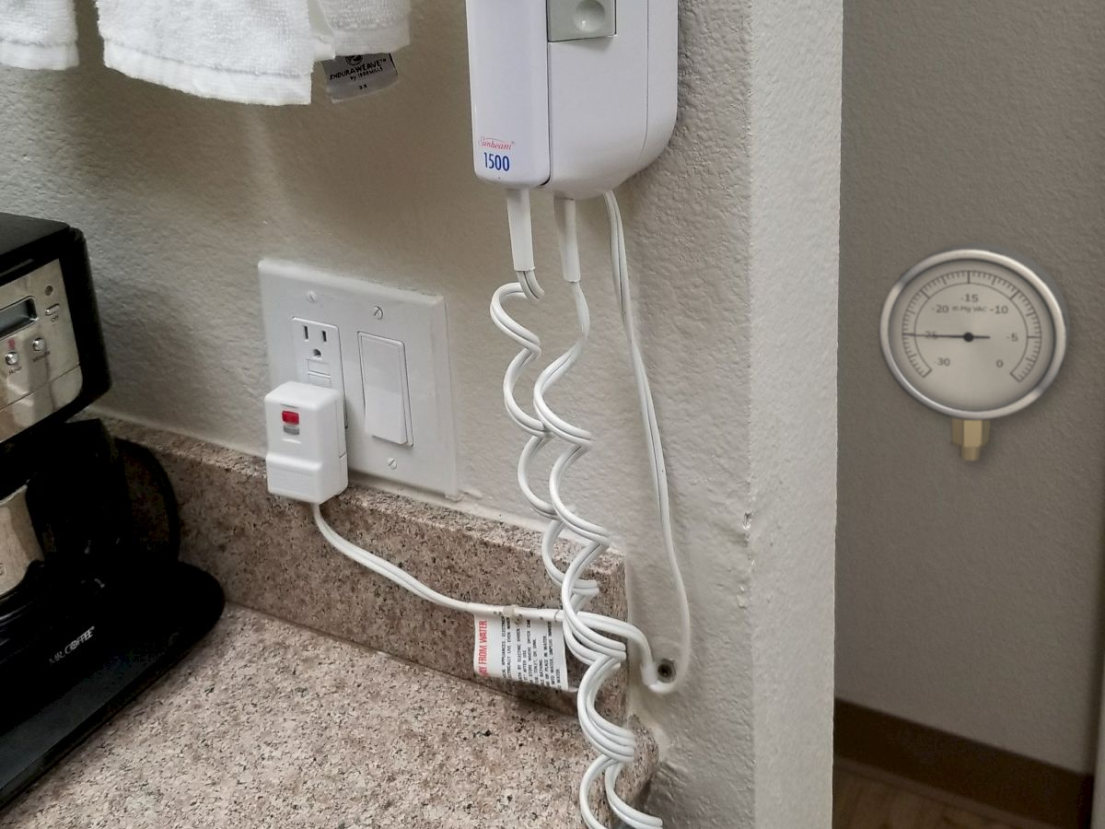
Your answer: {"value": -25, "unit": "inHg"}
